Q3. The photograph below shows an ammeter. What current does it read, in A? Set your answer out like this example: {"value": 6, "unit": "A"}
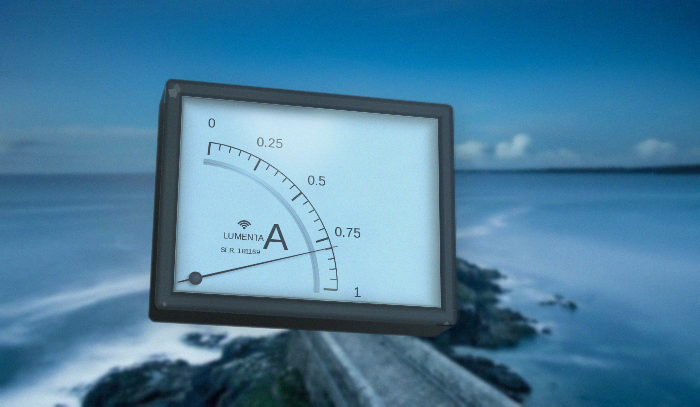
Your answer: {"value": 0.8, "unit": "A"}
